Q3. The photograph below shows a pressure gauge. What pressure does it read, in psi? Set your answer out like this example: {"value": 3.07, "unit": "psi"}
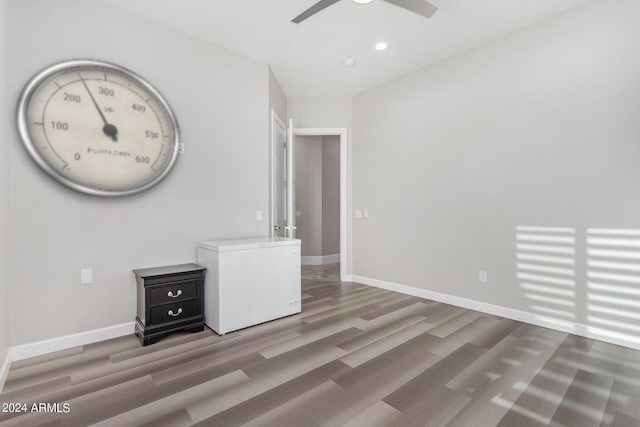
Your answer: {"value": 250, "unit": "psi"}
